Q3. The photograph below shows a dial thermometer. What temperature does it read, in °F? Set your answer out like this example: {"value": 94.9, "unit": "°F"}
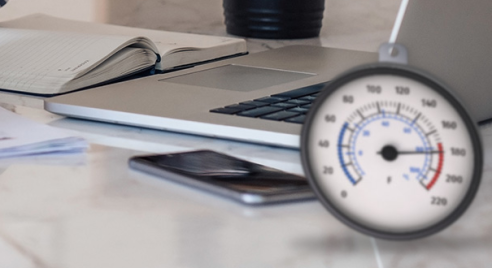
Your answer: {"value": 180, "unit": "°F"}
